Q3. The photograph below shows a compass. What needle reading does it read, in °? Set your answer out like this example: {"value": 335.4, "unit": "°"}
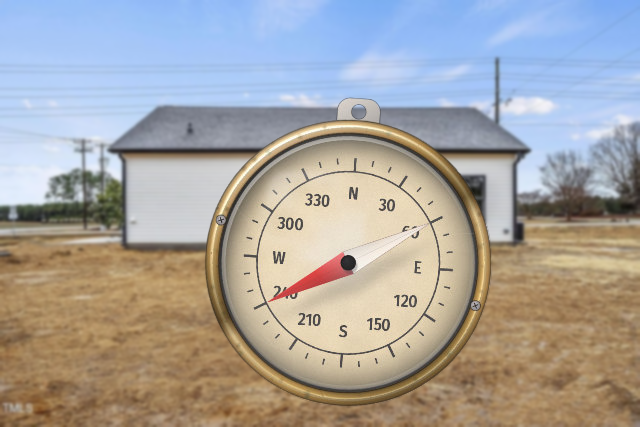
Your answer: {"value": 240, "unit": "°"}
